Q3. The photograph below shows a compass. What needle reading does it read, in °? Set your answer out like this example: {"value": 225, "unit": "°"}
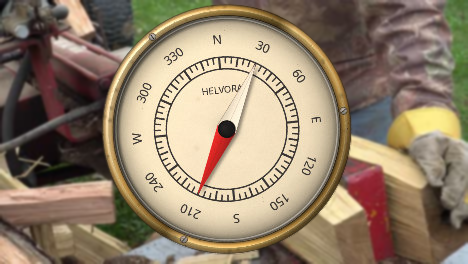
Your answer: {"value": 210, "unit": "°"}
